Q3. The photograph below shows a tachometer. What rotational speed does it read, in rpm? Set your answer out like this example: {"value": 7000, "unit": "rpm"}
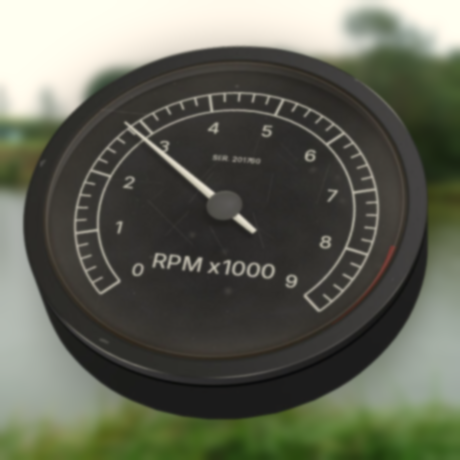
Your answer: {"value": 2800, "unit": "rpm"}
